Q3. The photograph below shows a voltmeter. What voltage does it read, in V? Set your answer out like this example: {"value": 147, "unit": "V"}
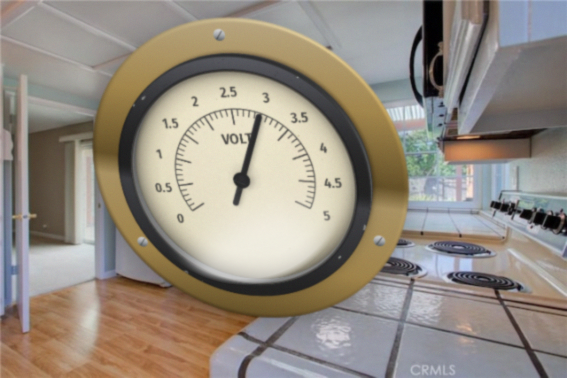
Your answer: {"value": 3, "unit": "V"}
